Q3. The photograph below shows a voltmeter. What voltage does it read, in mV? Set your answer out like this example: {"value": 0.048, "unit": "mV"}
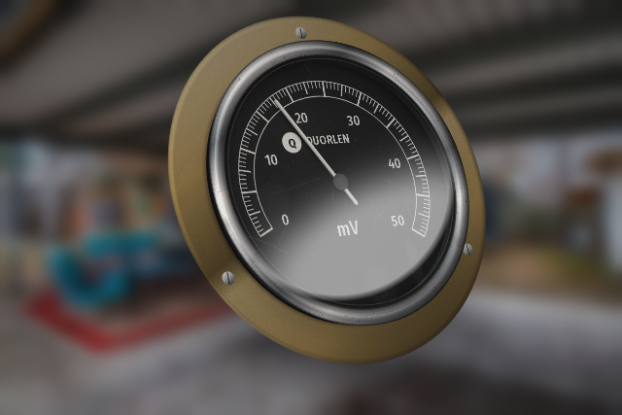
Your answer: {"value": 17.5, "unit": "mV"}
